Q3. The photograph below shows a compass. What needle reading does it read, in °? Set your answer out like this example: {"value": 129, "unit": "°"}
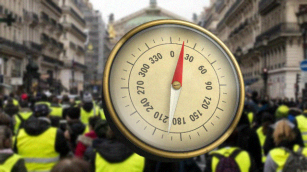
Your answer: {"value": 15, "unit": "°"}
